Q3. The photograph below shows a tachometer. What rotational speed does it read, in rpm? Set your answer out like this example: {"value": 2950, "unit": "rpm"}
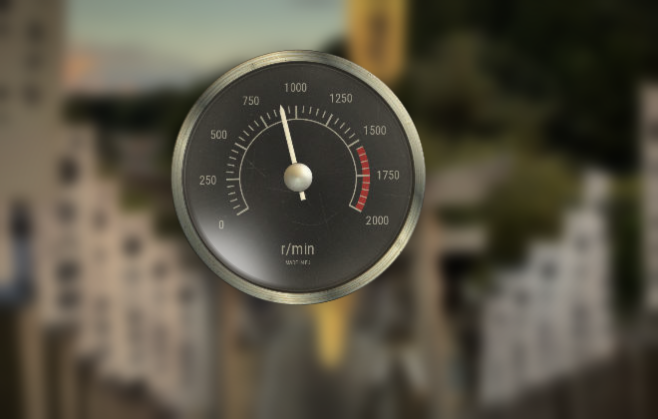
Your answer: {"value": 900, "unit": "rpm"}
